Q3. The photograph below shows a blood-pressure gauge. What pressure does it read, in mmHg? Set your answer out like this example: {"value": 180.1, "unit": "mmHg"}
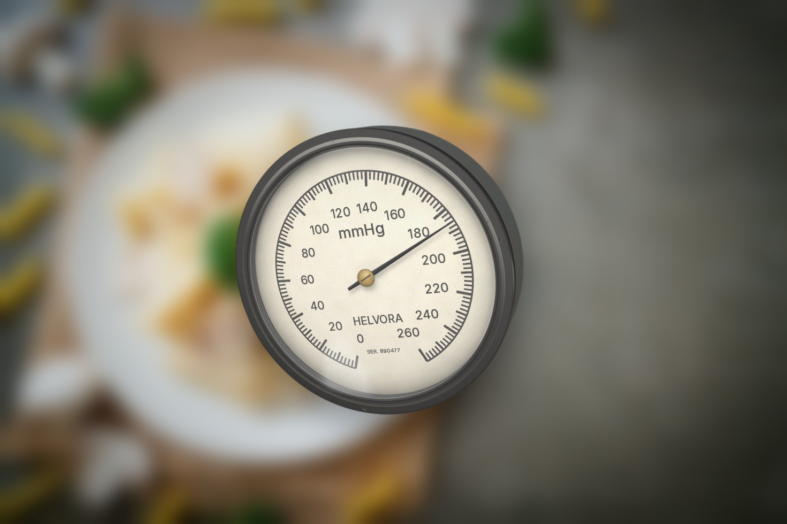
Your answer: {"value": 186, "unit": "mmHg"}
